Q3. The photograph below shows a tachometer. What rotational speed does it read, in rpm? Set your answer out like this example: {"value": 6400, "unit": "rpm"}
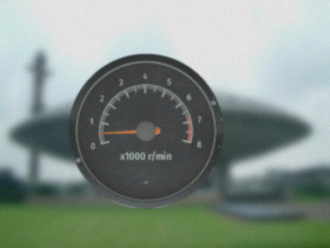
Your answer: {"value": 500, "unit": "rpm"}
